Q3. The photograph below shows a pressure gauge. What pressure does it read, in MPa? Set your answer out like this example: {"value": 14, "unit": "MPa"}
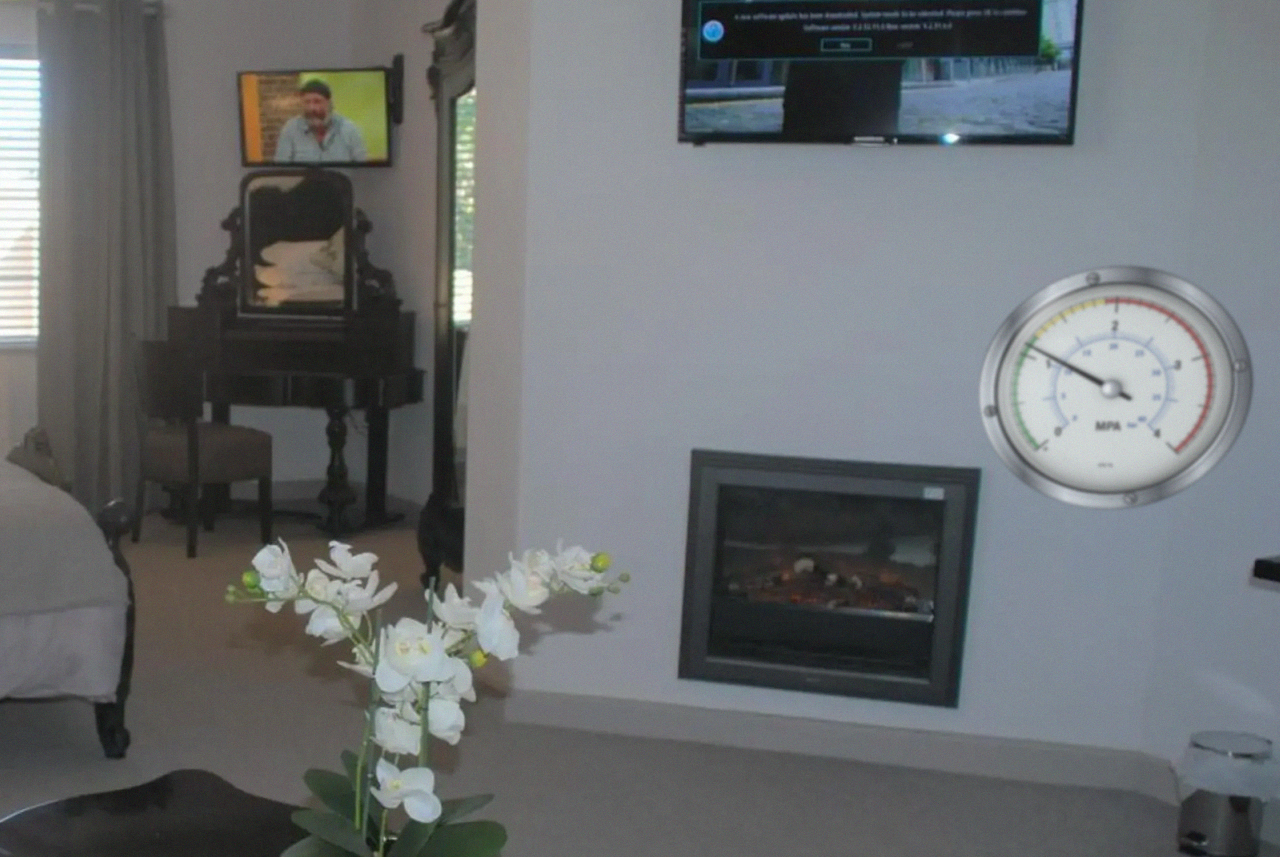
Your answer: {"value": 1.1, "unit": "MPa"}
